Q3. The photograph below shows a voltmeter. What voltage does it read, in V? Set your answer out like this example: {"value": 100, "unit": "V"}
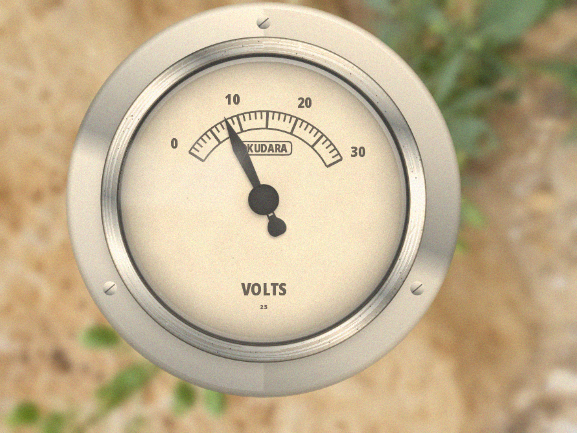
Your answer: {"value": 8, "unit": "V"}
